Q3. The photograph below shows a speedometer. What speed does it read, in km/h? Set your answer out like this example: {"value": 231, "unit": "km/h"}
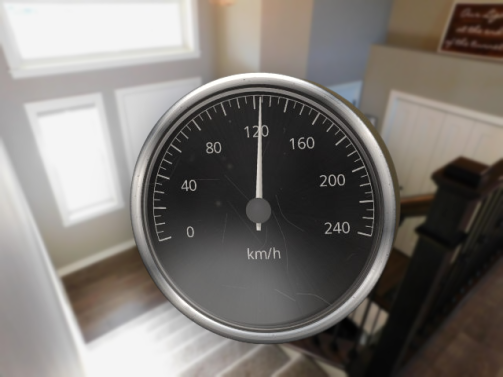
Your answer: {"value": 125, "unit": "km/h"}
